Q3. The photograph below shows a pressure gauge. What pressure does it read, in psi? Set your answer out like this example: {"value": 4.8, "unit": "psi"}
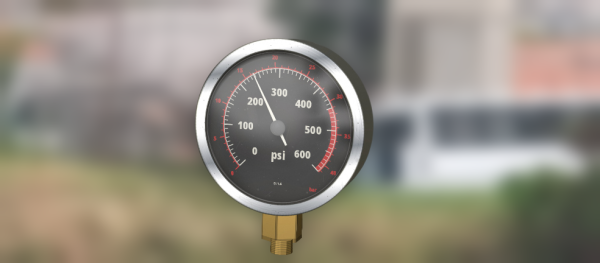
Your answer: {"value": 240, "unit": "psi"}
